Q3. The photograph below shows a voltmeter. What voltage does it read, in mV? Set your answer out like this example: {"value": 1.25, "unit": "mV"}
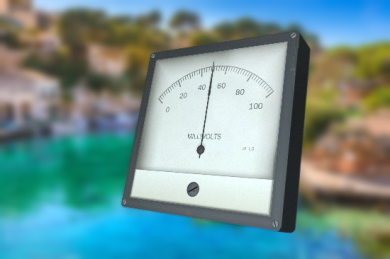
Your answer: {"value": 50, "unit": "mV"}
